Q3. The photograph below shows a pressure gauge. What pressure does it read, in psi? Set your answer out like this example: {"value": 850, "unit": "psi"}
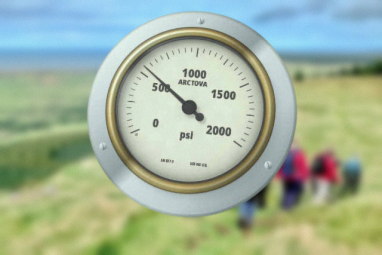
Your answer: {"value": 550, "unit": "psi"}
